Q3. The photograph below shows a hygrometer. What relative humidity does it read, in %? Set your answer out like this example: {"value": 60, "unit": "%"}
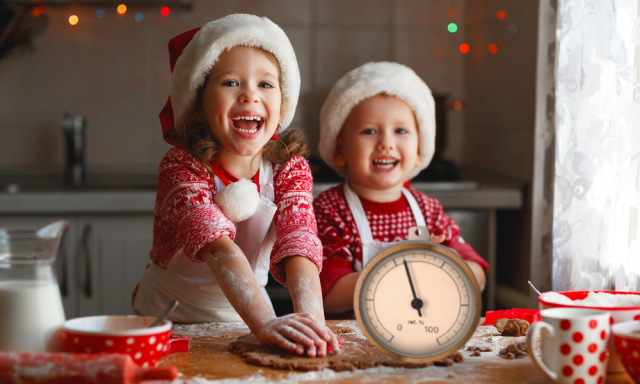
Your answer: {"value": 44, "unit": "%"}
